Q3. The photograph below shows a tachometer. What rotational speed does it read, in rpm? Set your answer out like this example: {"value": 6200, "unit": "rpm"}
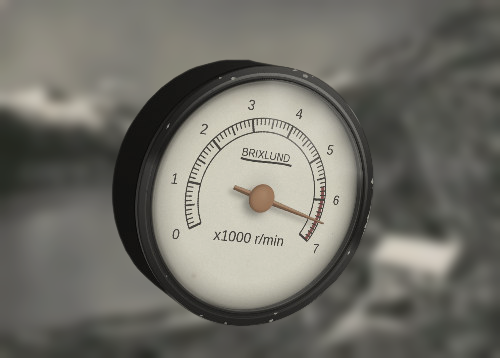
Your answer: {"value": 6500, "unit": "rpm"}
